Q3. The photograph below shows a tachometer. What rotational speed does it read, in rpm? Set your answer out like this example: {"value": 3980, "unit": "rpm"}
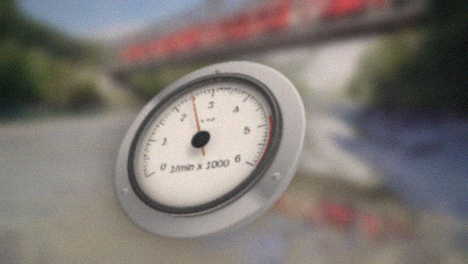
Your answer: {"value": 2500, "unit": "rpm"}
